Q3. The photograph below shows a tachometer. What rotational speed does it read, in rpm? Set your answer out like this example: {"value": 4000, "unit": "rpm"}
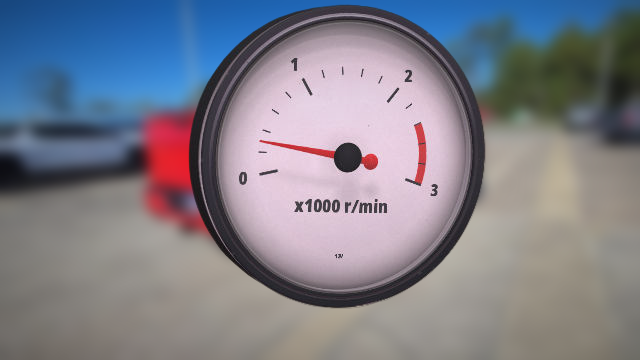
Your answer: {"value": 300, "unit": "rpm"}
